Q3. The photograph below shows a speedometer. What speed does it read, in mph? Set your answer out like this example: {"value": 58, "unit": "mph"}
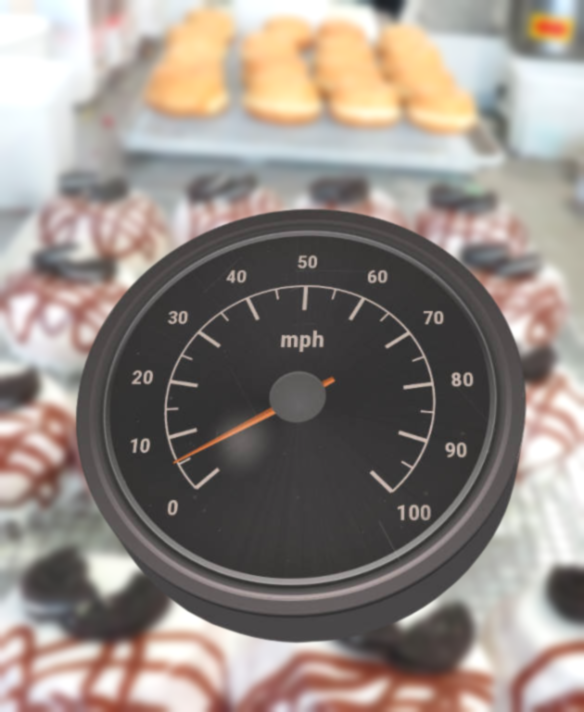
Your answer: {"value": 5, "unit": "mph"}
